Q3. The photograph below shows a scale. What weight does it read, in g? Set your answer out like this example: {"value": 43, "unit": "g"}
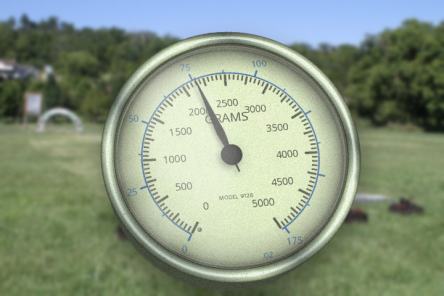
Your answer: {"value": 2150, "unit": "g"}
